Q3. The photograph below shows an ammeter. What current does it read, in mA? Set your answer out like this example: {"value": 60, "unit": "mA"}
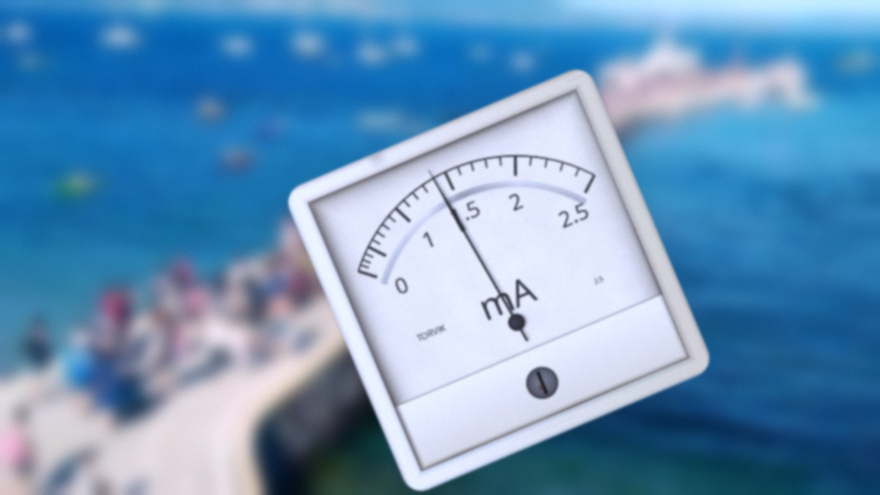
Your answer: {"value": 1.4, "unit": "mA"}
